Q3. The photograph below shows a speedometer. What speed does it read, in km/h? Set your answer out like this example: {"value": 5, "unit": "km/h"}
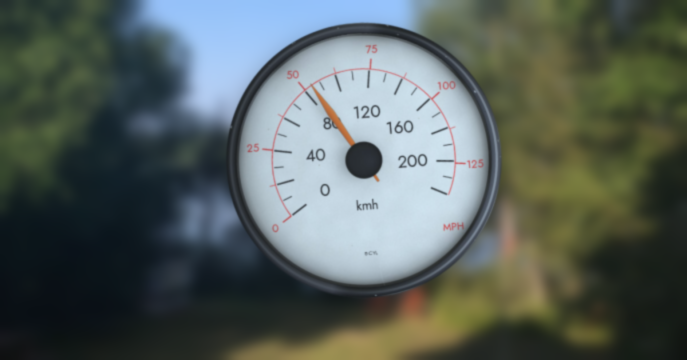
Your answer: {"value": 85, "unit": "km/h"}
